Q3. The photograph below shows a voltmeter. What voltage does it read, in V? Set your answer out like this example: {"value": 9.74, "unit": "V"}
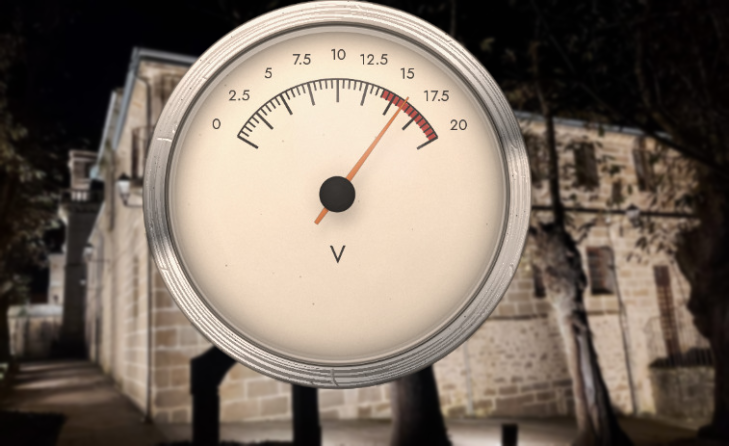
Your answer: {"value": 16, "unit": "V"}
